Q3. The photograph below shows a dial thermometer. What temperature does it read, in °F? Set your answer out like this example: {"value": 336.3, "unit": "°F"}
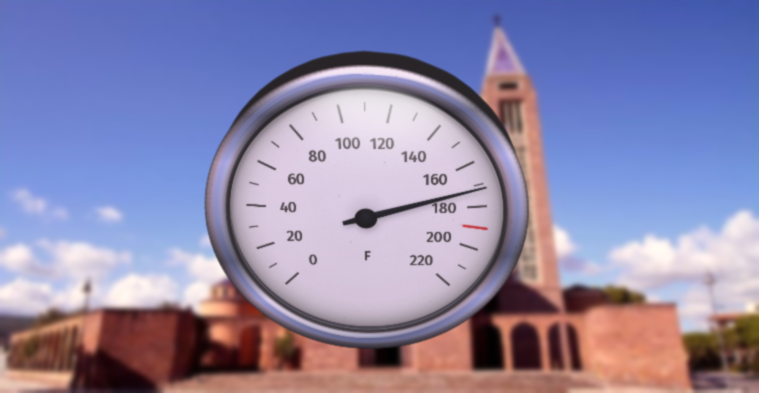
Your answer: {"value": 170, "unit": "°F"}
